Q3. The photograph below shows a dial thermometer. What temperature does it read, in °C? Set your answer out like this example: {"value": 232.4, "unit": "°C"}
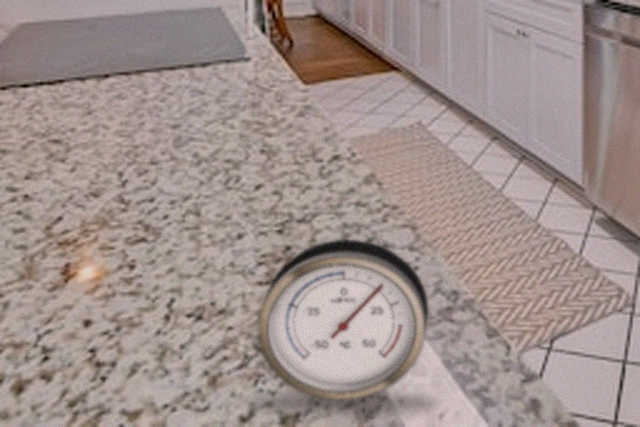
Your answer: {"value": 15, "unit": "°C"}
